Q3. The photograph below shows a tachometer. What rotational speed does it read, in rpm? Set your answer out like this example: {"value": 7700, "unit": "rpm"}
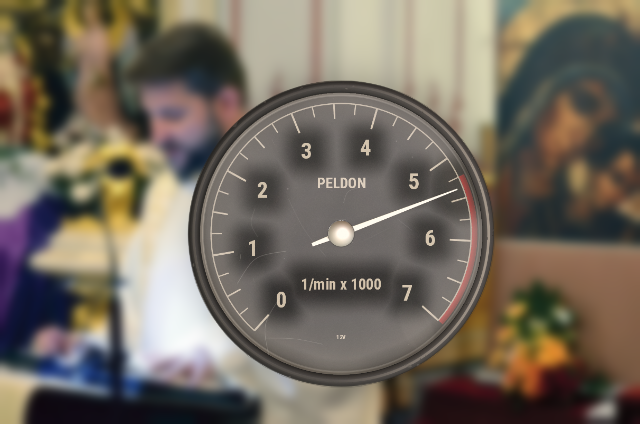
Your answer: {"value": 5375, "unit": "rpm"}
